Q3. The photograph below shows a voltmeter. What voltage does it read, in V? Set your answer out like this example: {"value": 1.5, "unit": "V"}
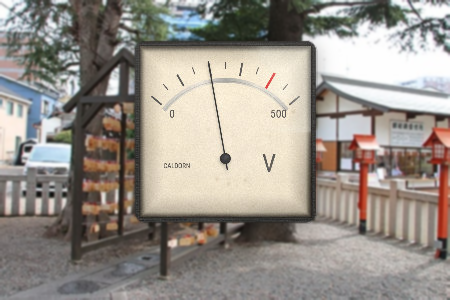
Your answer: {"value": 200, "unit": "V"}
